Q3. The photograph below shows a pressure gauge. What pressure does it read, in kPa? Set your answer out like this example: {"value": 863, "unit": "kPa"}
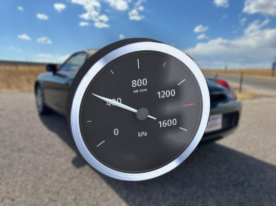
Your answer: {"value": 400, "unit": "kPa"}
